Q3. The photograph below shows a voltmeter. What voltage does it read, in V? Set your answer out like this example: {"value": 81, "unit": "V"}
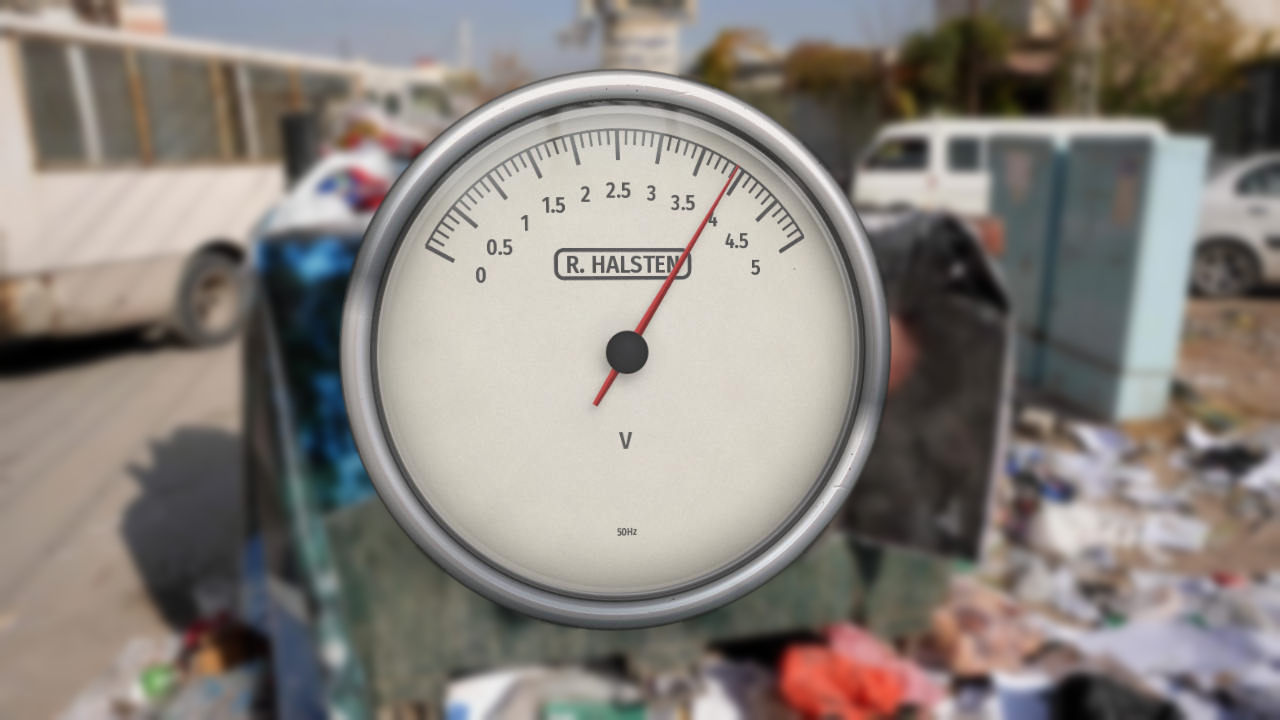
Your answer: {"value": 3.9, "unit": "V"}
